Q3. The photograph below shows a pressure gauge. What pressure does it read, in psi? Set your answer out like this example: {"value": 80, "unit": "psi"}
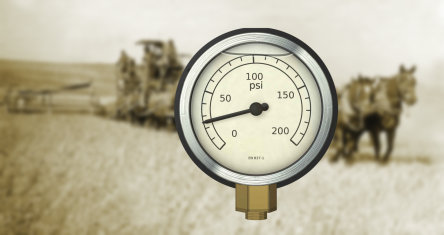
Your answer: {"value": 25, "unit": "psi"}
